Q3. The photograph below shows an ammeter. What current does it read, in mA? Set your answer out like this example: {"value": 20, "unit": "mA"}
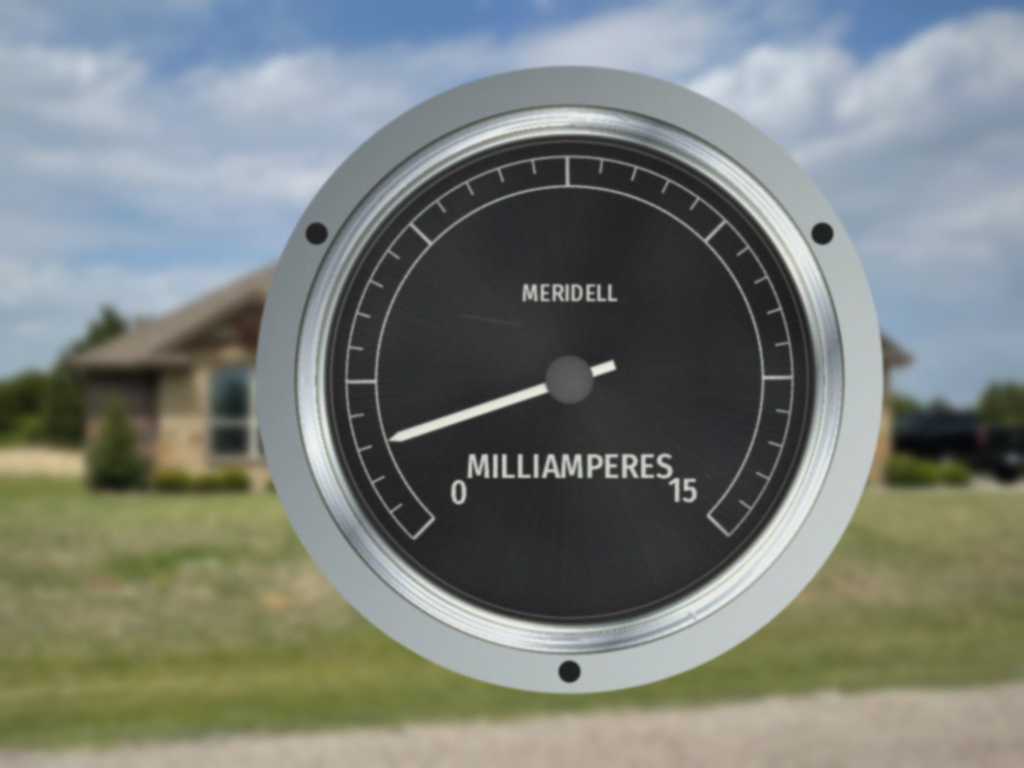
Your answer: {"value": 1.5, "unit": "mA"}
